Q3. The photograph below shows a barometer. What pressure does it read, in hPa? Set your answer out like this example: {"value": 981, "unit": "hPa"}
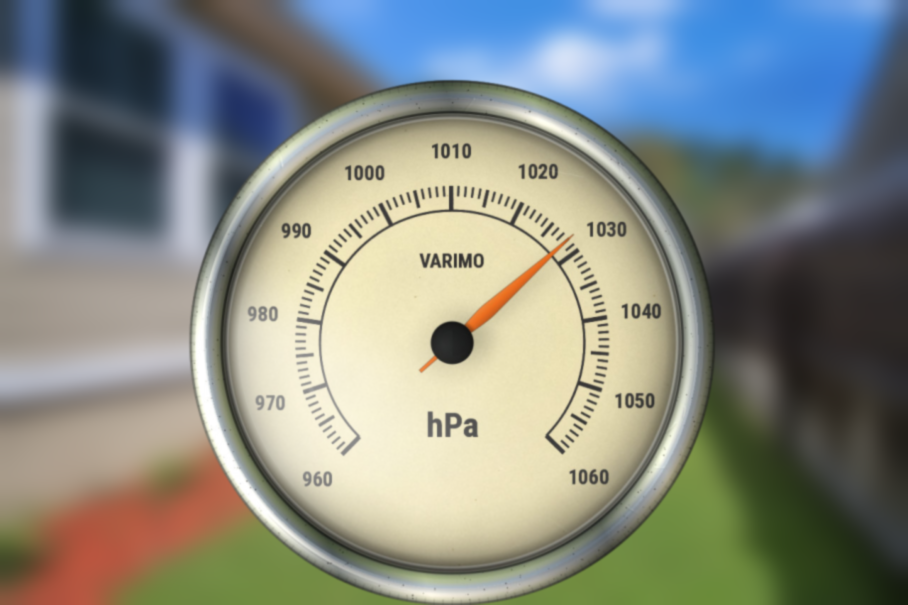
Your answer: {"value": 1028, "unit": "hPa"}
